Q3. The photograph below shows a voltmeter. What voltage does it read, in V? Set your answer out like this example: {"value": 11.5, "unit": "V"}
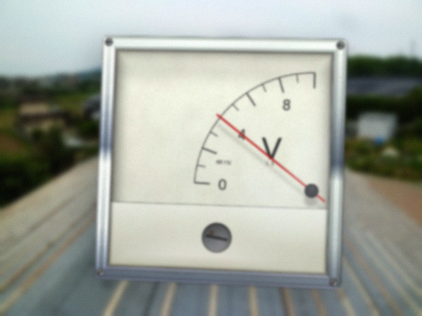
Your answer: {"value": 4, "unit": "V"}
